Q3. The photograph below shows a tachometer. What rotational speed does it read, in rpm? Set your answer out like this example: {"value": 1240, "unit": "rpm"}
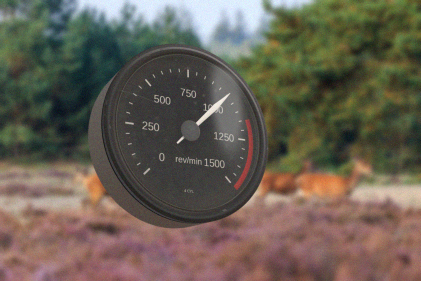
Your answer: {"value": 1000, "unit": "rpm"}
